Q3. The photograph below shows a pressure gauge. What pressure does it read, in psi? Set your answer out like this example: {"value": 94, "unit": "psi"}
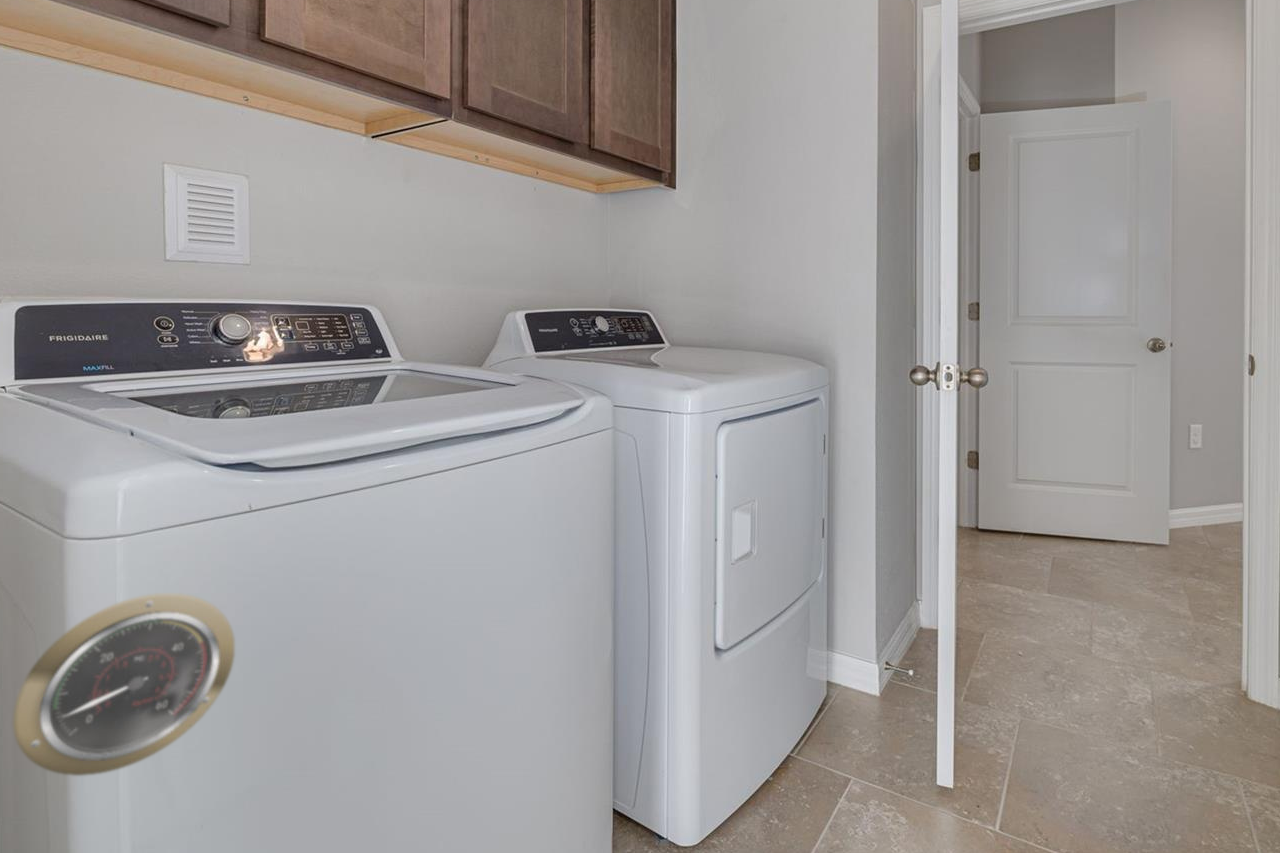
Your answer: {"value": 5, "unit": "psi"}
